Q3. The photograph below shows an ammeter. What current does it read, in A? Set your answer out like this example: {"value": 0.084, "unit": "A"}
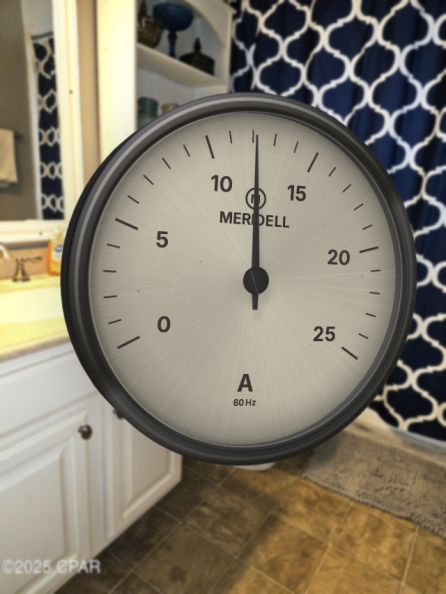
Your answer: {"value": 12, "unit": "A"}
